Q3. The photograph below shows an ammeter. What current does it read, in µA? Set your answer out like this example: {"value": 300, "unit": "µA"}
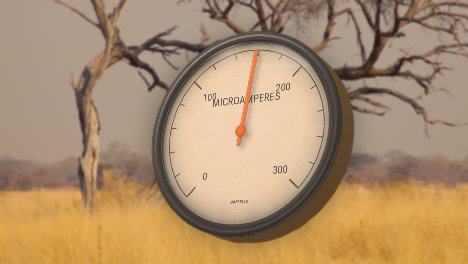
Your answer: {"value": 160, "unit": "µA"}
